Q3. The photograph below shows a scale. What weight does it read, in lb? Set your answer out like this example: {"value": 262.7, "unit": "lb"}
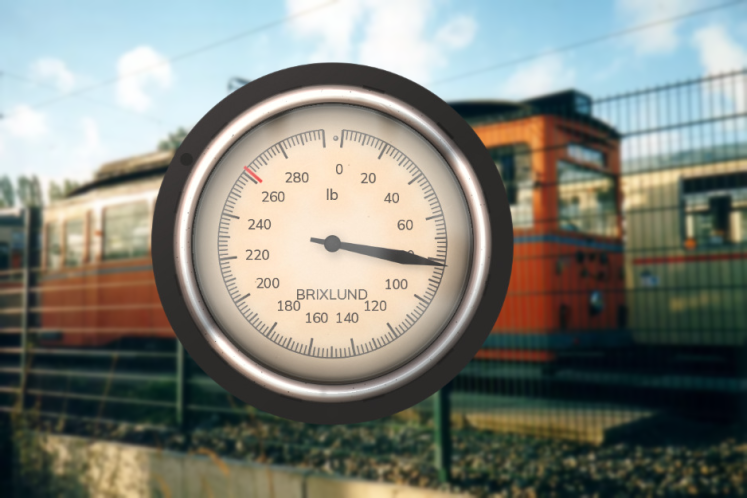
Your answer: {"value": 82, "unit": "lb"}
